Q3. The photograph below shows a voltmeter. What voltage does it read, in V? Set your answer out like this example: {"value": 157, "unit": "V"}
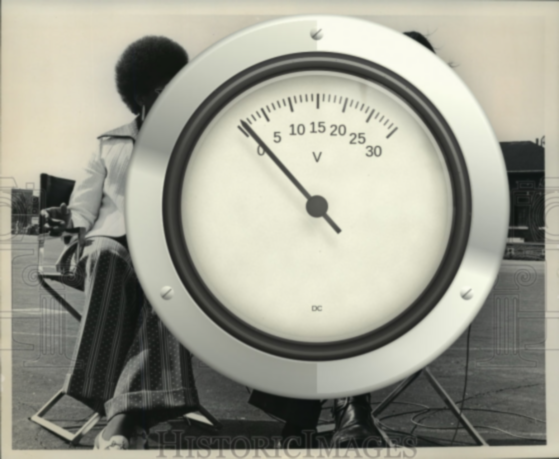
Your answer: {"value": 1, "unit": "V"}
